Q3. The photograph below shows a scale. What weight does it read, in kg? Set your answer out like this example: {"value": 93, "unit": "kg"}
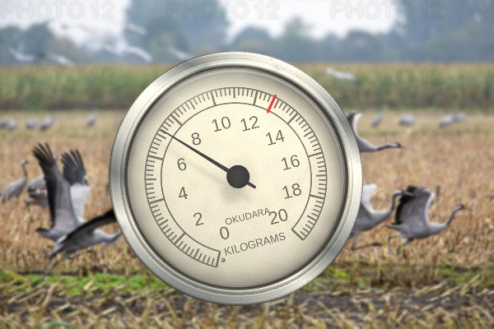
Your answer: {"value": 7.2, "unit": "kg"}
